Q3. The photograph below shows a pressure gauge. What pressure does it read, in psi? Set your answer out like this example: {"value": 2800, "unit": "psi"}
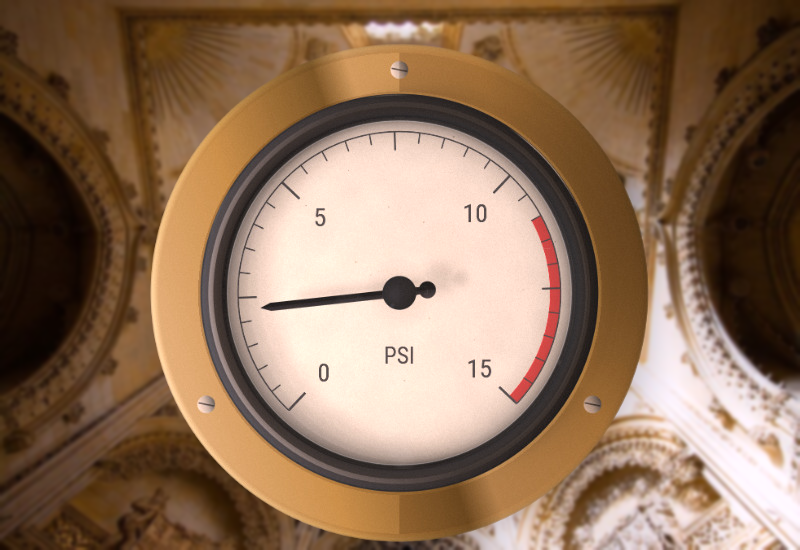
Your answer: {"value": 2.25, "unit": "psi"}
